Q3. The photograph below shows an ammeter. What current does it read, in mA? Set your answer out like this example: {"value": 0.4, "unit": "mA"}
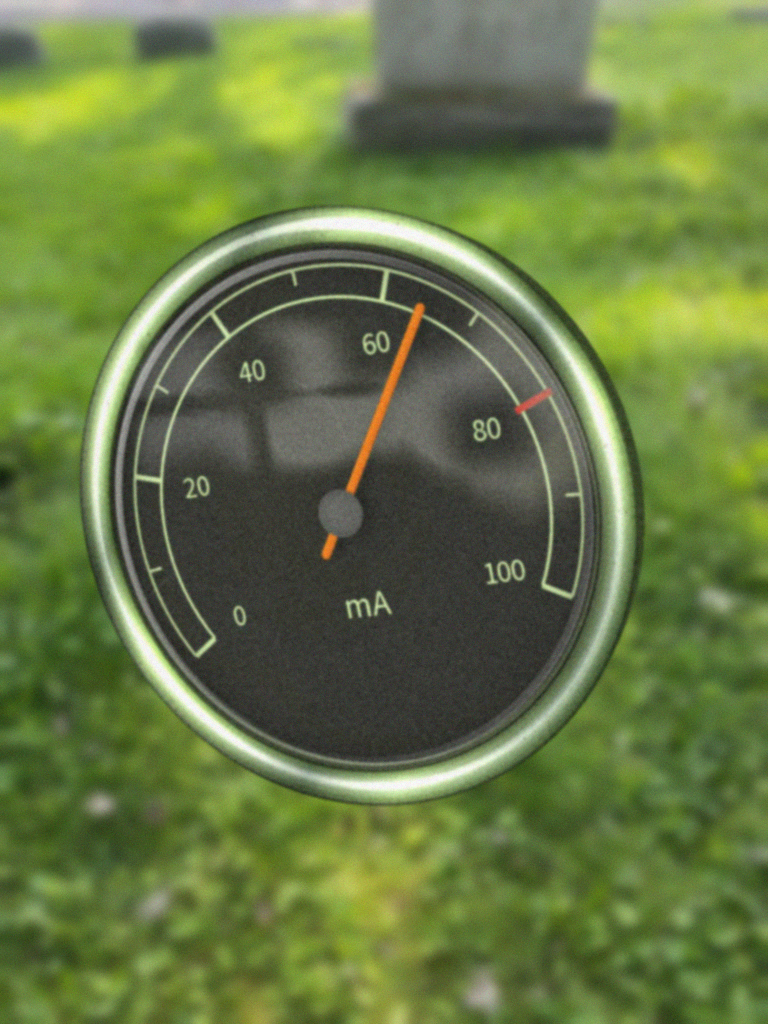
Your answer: {"value": 65, "unit": "mA"}
